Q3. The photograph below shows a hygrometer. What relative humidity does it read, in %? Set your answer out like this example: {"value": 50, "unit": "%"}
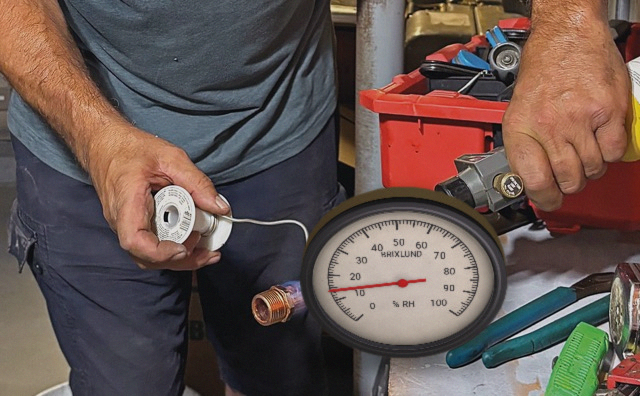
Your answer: {"value": 15, "unit": "%"}
